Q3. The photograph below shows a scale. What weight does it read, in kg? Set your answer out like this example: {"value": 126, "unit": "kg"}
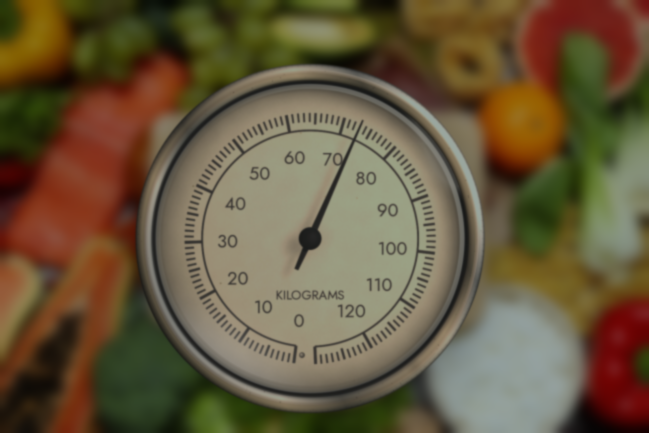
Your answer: {"value": 73, "unit": "kg"}
